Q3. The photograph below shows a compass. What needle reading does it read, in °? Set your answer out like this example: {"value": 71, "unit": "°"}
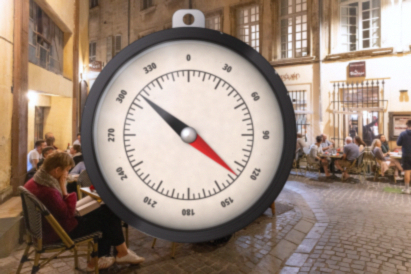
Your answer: {"value": 130, "unit": "°"}
